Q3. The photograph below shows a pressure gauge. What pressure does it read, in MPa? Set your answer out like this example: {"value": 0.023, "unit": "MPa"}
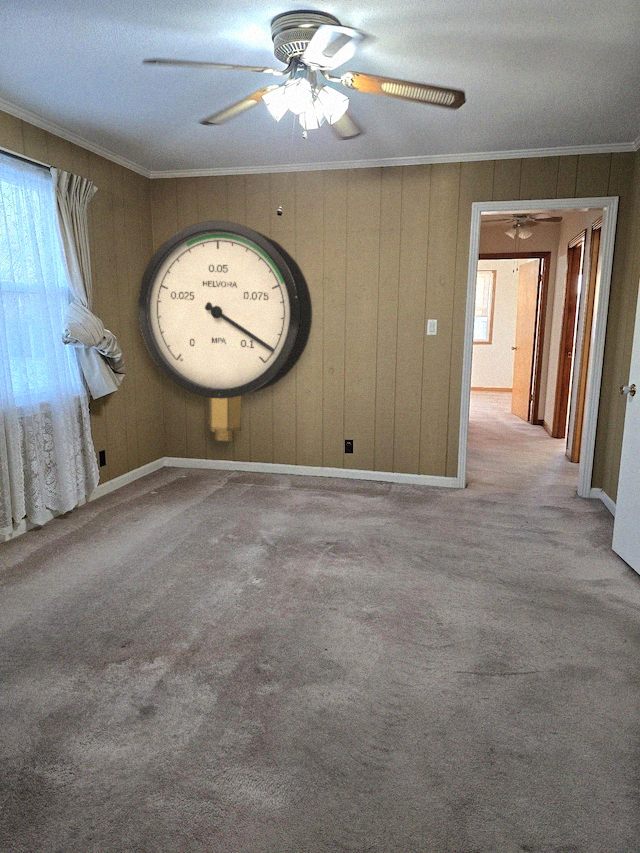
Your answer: {"value": 0.095, "unit": "MPa"}
